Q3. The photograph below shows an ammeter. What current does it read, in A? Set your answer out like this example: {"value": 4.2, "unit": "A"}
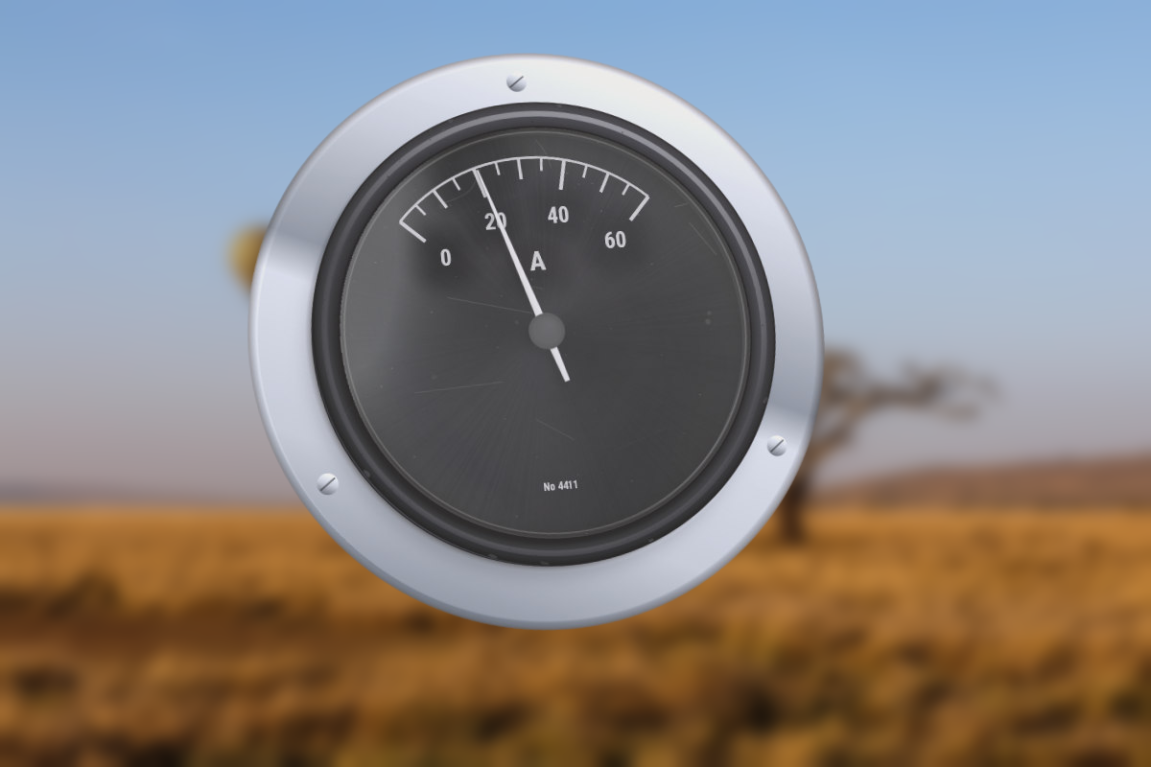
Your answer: {"value": 20, "unit": "A"}
